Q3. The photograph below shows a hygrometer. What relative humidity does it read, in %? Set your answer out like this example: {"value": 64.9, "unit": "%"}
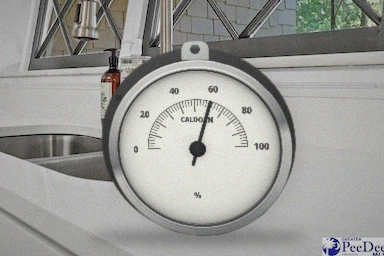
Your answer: {"value": 60, "unit": "%"}
